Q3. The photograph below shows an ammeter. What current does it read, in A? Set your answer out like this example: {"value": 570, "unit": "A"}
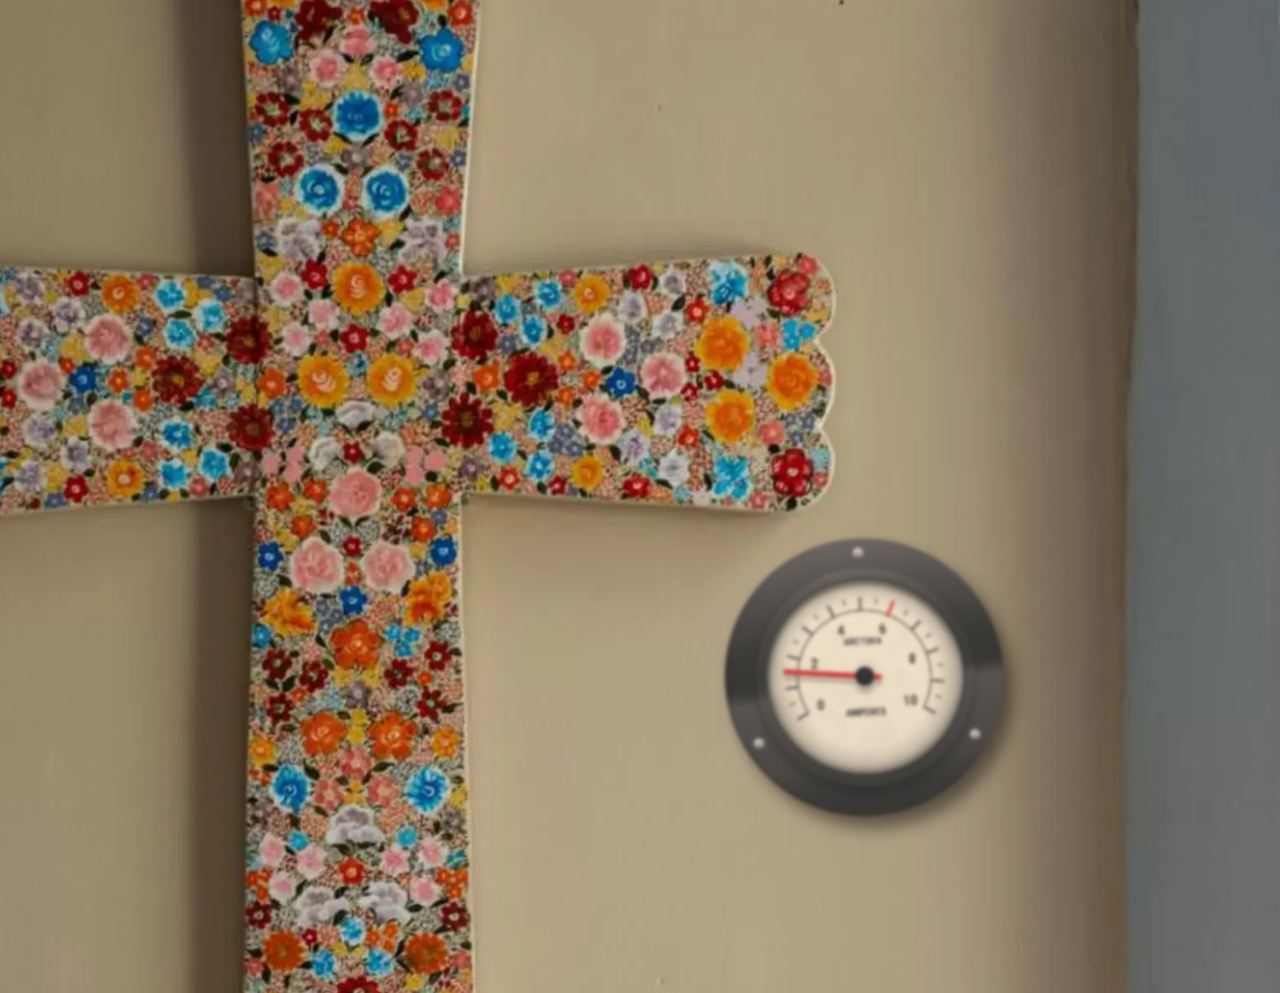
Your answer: {"value": 1.5, "unit": "A"}
